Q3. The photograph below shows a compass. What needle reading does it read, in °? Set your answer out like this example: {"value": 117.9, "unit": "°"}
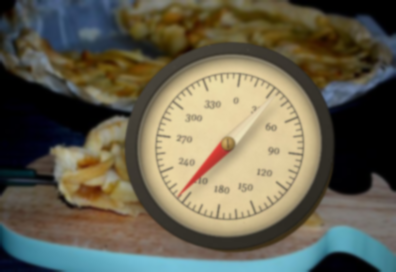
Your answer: {"value": 215, "unit": "°"}
